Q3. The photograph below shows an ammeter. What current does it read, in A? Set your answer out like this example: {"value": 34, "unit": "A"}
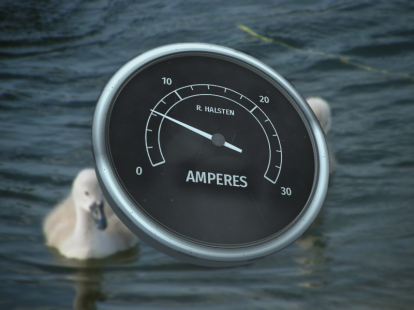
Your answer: {"value": 6, "unit": "A"}
